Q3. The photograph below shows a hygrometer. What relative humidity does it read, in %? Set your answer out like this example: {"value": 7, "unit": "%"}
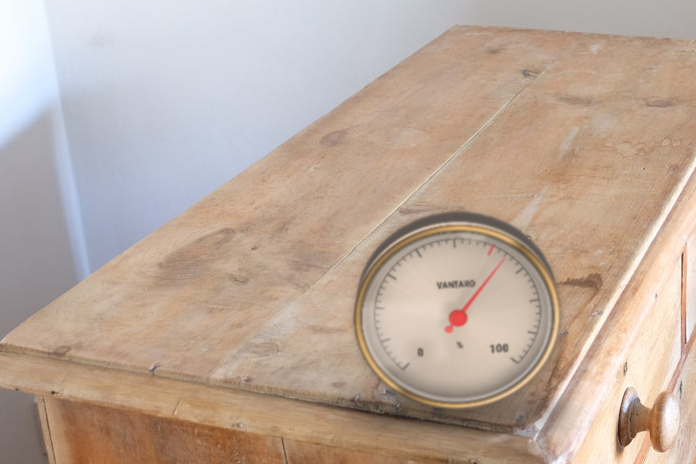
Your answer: {"value": 64, "unit": "%"}
